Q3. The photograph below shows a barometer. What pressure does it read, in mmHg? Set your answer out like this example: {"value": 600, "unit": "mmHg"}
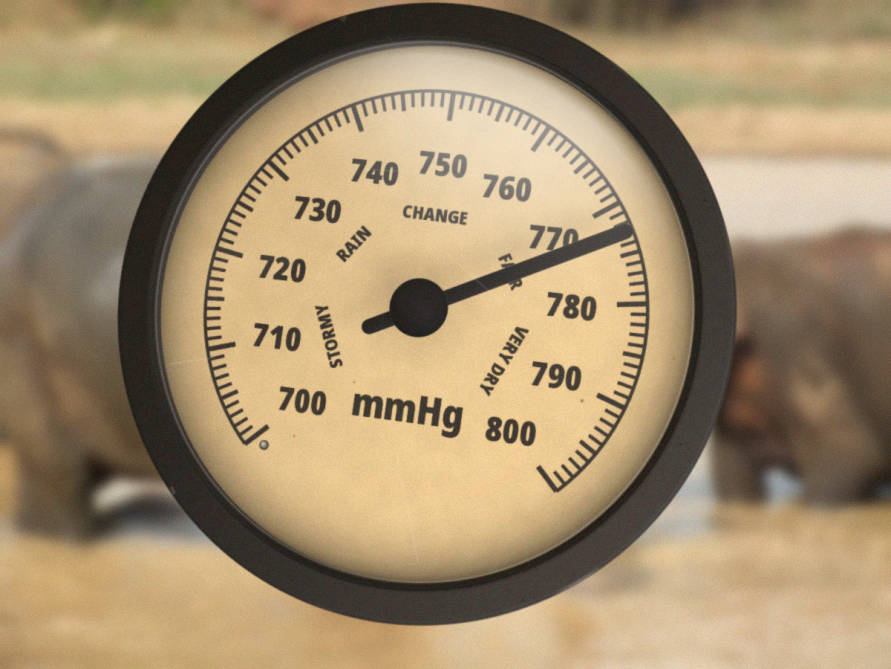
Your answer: {"value": 773, "unit": "mmHg"}
